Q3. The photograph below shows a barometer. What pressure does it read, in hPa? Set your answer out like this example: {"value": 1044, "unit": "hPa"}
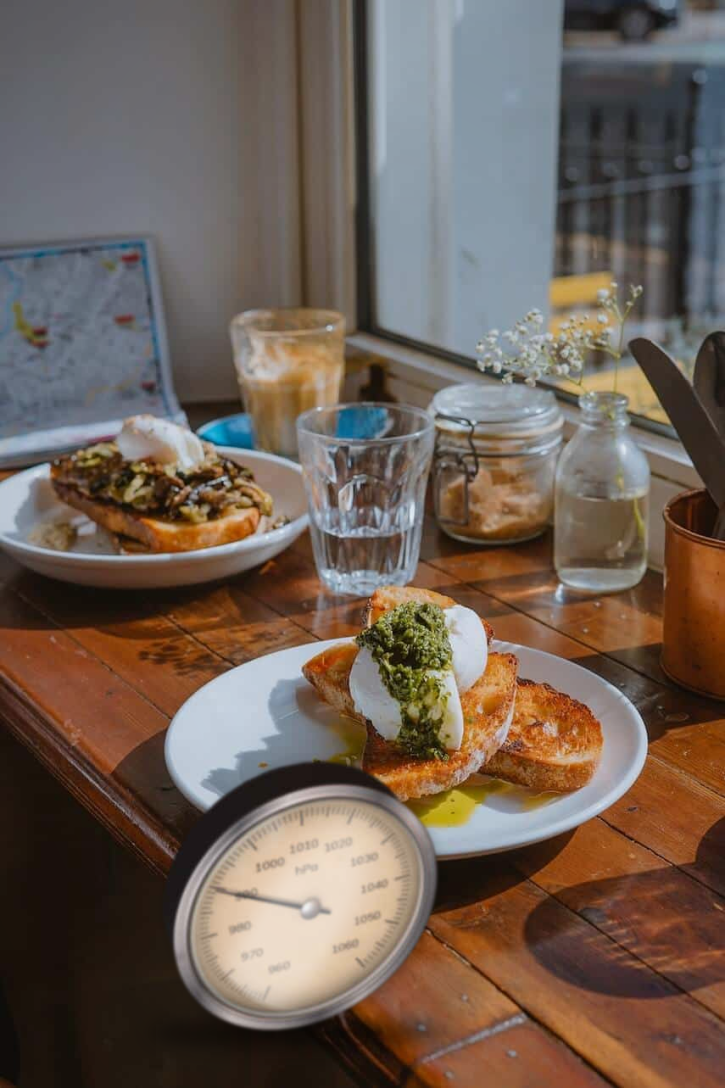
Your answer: {"value": 990, "unit": "hPa"}
